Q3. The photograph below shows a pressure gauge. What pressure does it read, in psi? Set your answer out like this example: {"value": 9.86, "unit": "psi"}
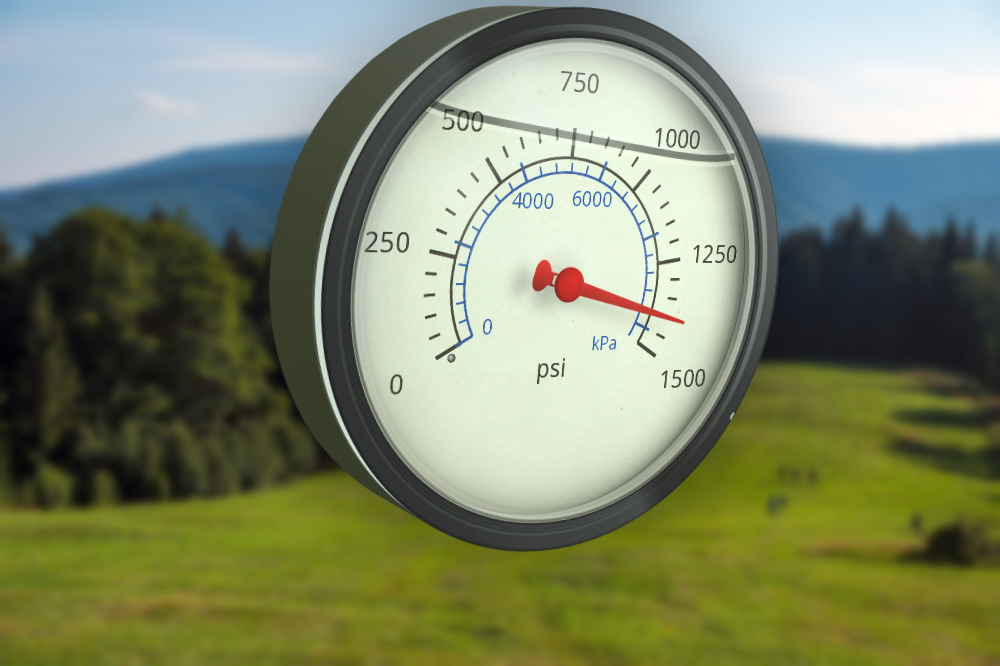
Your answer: {"value": 1400, "unit": "psi"}
